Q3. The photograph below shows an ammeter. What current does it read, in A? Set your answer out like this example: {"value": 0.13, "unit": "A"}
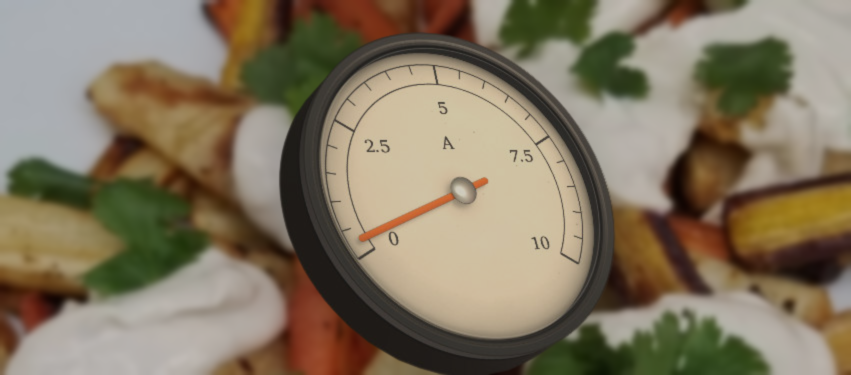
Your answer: {"value": 0.25, "unit": "A"}
